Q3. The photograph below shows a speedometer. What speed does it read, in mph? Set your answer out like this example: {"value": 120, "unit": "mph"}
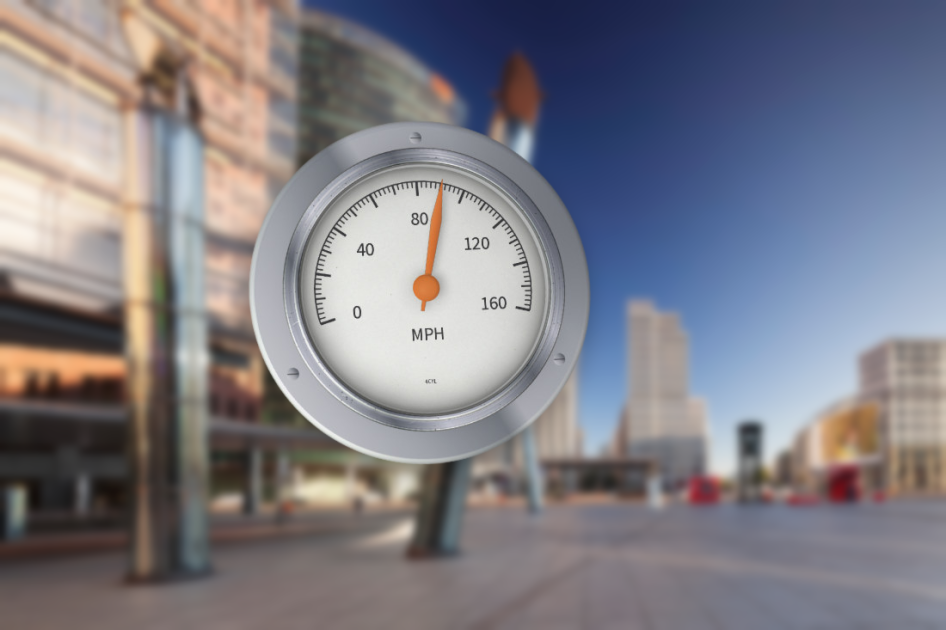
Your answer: {"value": 90, "unit": "mph"}
